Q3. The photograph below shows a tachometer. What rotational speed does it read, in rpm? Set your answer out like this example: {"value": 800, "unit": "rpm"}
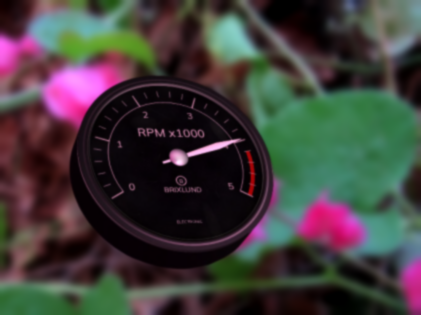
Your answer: {"value": 4000, "unit": "rpm"}
